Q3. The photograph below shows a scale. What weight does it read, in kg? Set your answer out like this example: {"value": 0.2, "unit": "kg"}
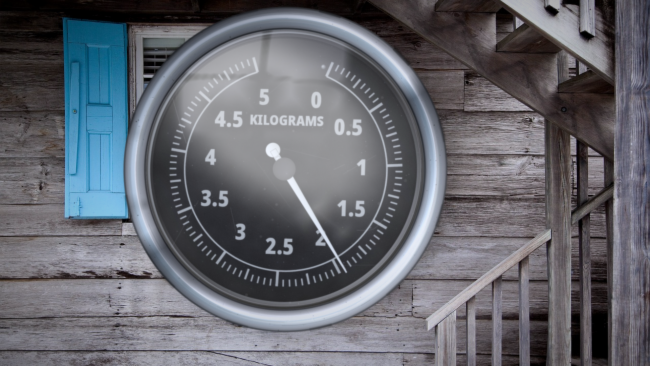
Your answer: {"value": 1.95, "unit": "kg"}
